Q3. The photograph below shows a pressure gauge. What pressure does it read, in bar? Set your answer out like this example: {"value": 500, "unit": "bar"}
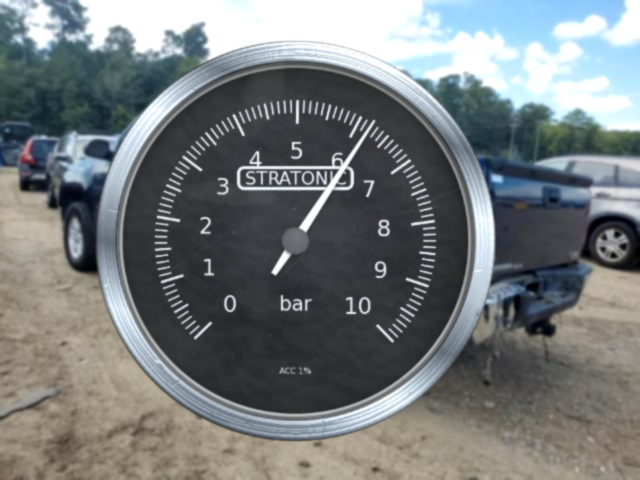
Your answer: {"value": 6.2, "unit": "bar"}
